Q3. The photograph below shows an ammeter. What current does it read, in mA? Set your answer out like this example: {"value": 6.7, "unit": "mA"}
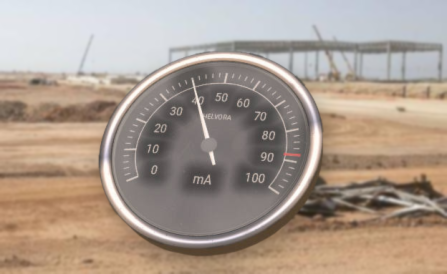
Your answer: {"value": 40, "unit": "mA"}
